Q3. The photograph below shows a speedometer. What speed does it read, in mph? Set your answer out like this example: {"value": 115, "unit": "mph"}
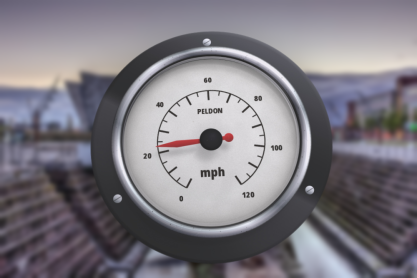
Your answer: {"value": 22.5, "unit": "mph"}
